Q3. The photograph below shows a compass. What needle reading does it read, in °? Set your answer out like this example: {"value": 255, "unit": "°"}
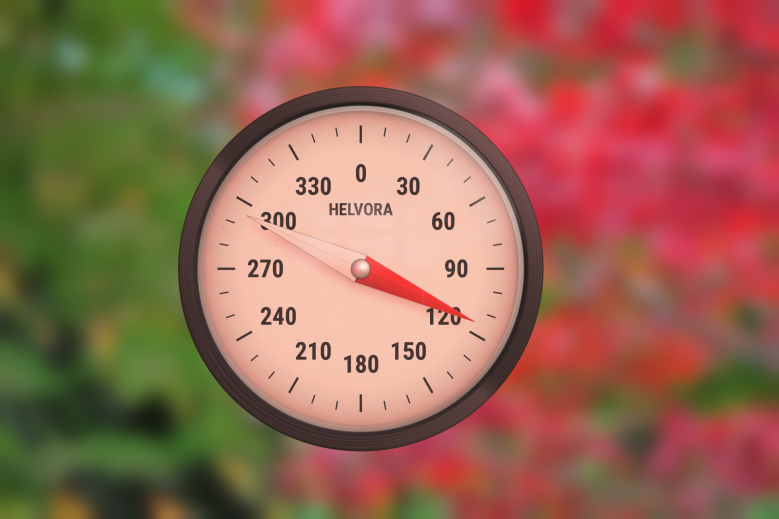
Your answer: {"value": 115, "unit": "°"}
